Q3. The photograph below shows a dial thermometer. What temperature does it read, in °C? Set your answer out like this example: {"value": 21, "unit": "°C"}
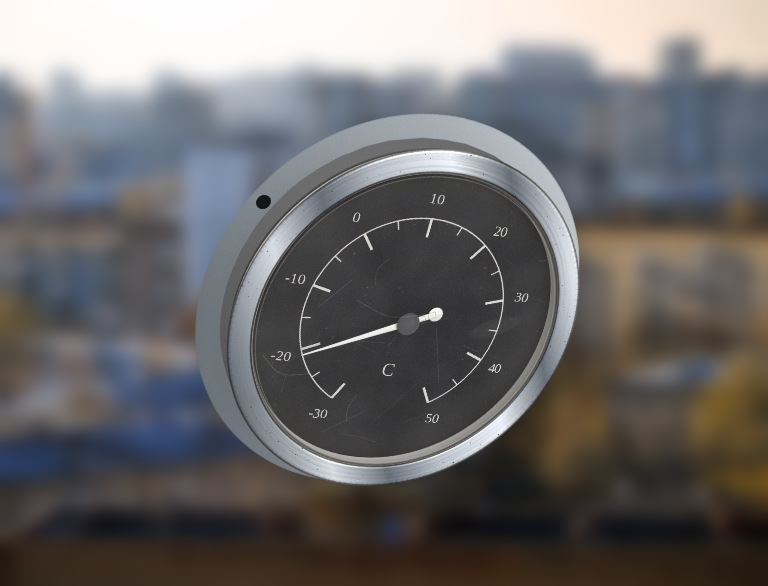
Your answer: {"value": -20, "unit": "°C"}
